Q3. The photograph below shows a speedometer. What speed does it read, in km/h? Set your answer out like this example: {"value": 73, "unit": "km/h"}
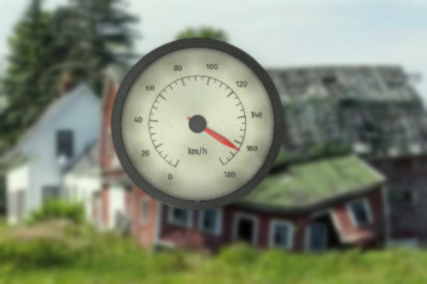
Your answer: {"value": 165, "unit": "km/h"}
